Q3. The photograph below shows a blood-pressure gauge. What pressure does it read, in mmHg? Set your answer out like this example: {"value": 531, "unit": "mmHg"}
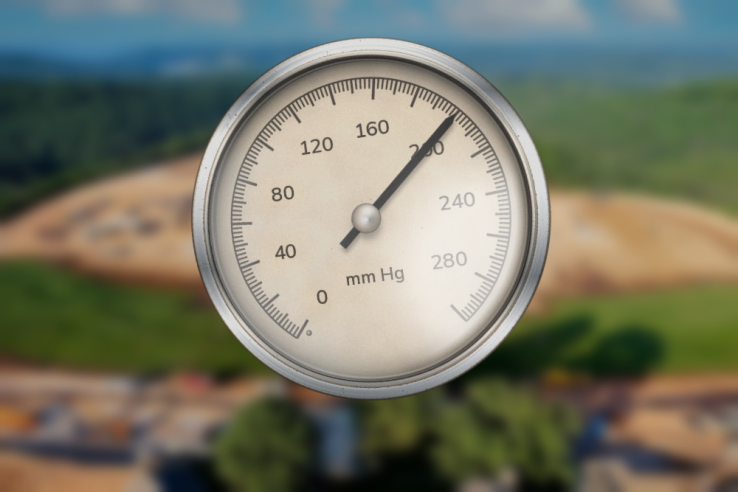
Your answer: {"value": 200, "unit": "mmHg"}
